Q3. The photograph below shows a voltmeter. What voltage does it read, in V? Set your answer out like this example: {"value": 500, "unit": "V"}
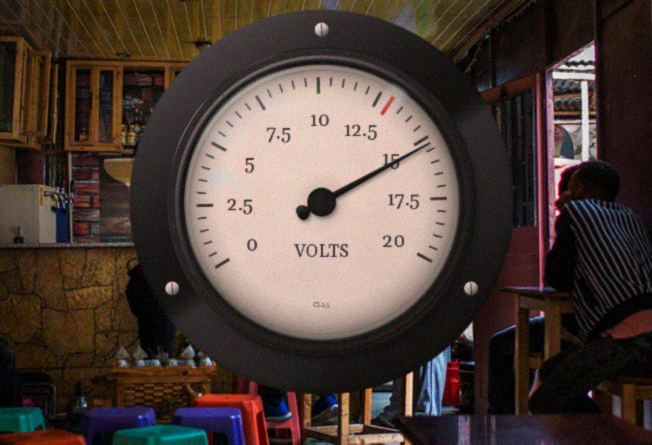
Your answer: {"value": 15.25, "unit": "V"}
